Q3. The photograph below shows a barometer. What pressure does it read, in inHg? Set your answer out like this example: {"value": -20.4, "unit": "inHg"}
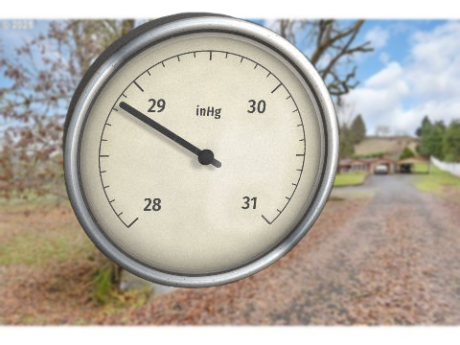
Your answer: {"value": 28.85, "unit": "inHg"}
